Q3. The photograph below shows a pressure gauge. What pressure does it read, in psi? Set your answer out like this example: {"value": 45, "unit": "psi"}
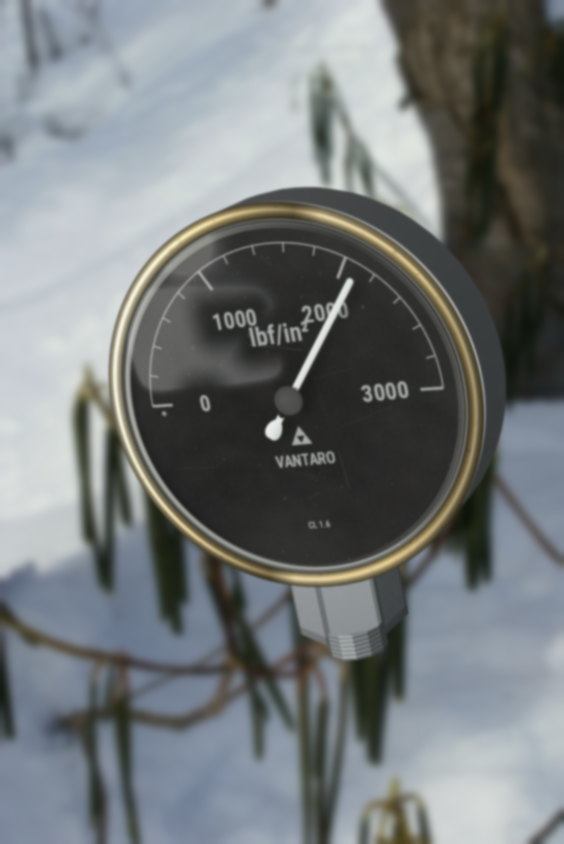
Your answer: {"value": 2100, "unit": "psi"}
